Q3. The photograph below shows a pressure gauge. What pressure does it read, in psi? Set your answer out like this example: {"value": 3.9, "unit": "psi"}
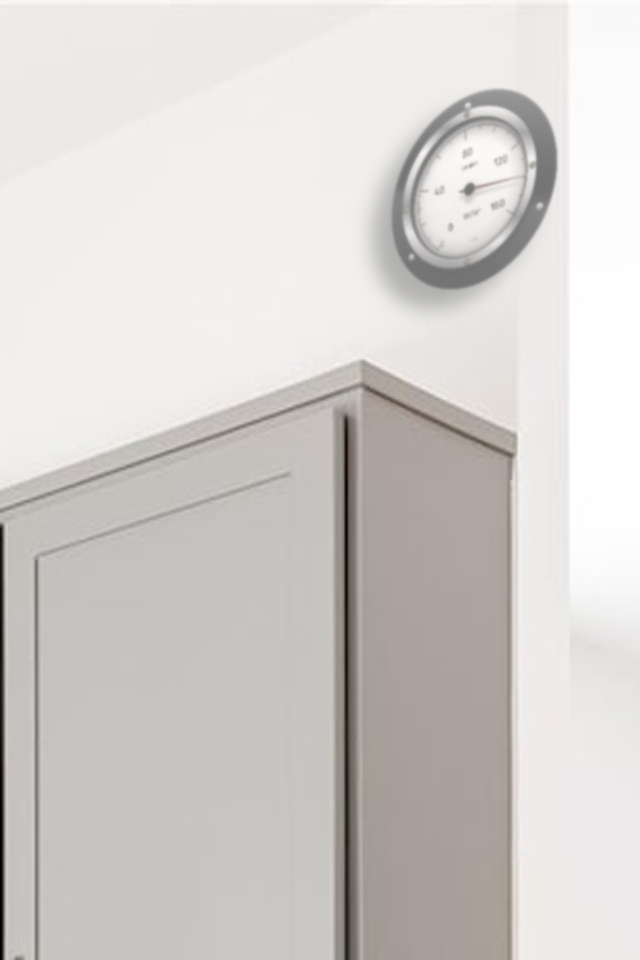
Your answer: {"value": 140, "unit": "psi"}
